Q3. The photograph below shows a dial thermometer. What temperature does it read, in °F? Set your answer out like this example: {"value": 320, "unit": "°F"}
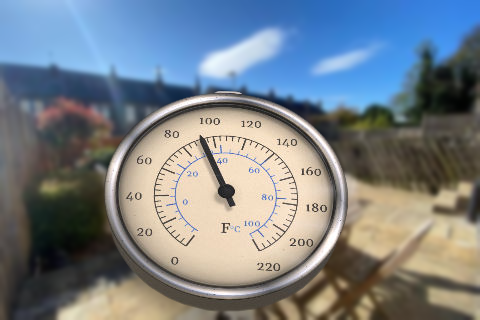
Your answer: {"value": 92, "unit": "°F"}
